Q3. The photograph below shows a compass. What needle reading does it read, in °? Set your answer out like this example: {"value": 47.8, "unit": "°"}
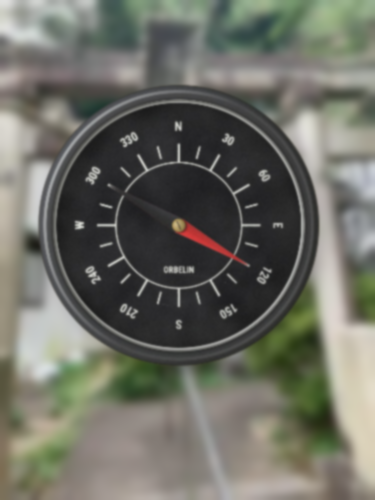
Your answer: {"value": 120, "unit": "°"}
